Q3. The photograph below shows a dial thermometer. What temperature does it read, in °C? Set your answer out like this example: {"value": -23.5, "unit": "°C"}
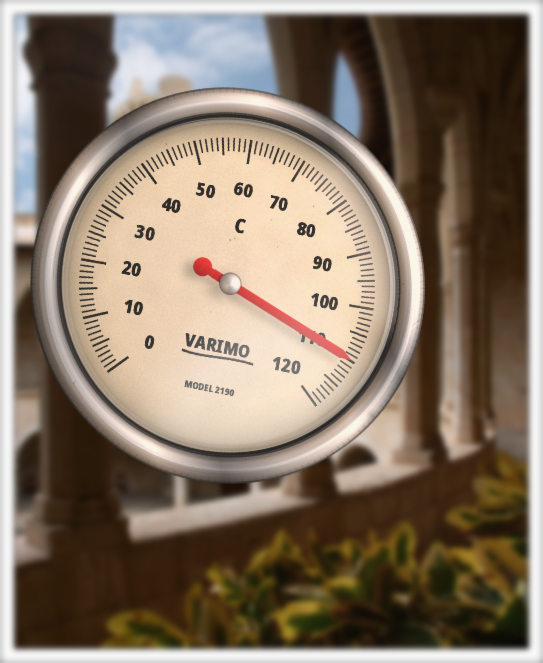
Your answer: {"value": 110, "unit": "°C"}
